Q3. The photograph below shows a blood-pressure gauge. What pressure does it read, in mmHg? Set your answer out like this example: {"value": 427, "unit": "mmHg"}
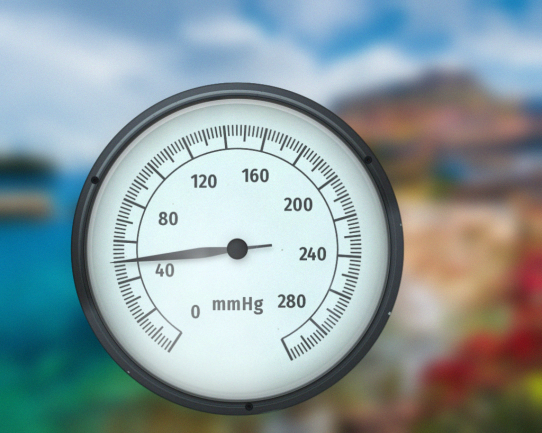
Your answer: {"value": 50, "unit": "mmHg"}
